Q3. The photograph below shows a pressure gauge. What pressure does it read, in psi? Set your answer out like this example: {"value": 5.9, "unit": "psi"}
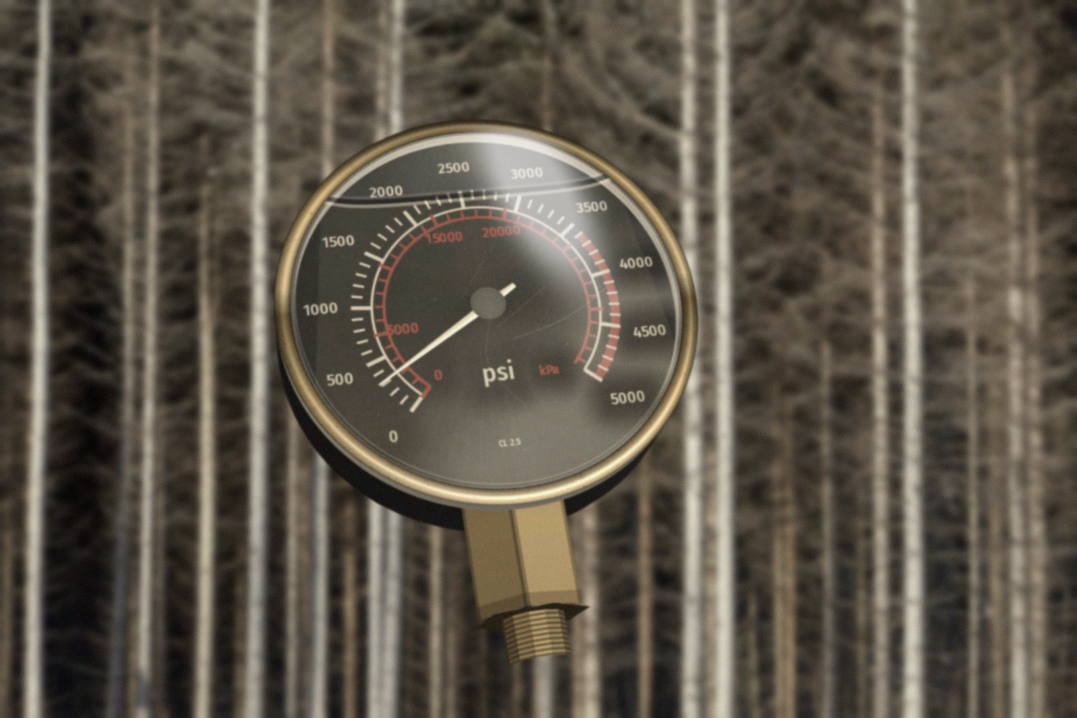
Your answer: {"value": 300, "unit": "psi"}
